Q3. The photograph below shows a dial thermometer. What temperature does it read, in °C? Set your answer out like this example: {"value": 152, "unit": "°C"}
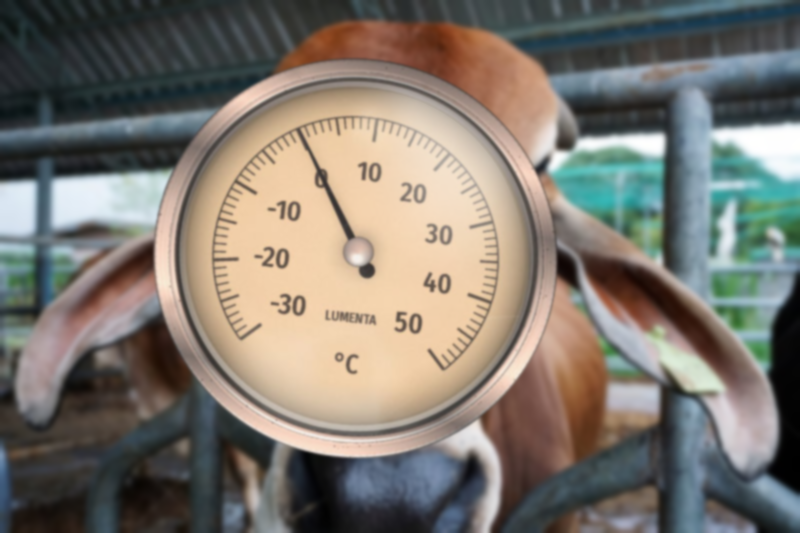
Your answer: {"value": 0, "unit": "°C"}
